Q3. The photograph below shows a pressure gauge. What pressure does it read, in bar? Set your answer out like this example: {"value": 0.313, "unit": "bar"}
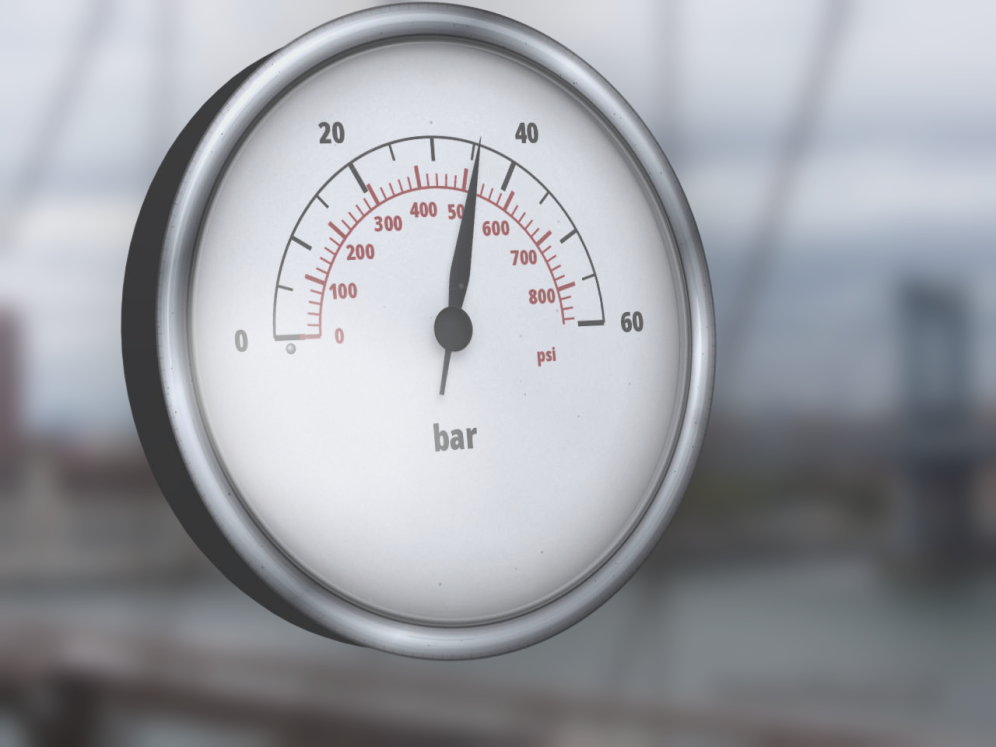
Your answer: {"value": 35, "unit": "bar"}
